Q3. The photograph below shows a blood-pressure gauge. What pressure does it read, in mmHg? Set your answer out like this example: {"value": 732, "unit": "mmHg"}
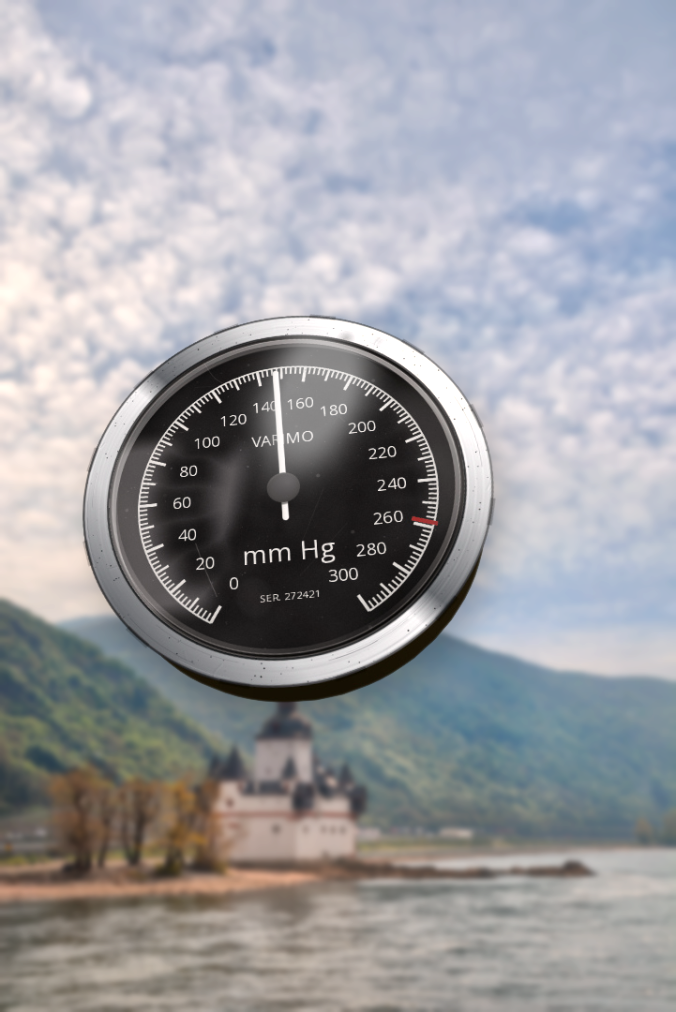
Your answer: {"value": 148, "unit": "mmHg"}
